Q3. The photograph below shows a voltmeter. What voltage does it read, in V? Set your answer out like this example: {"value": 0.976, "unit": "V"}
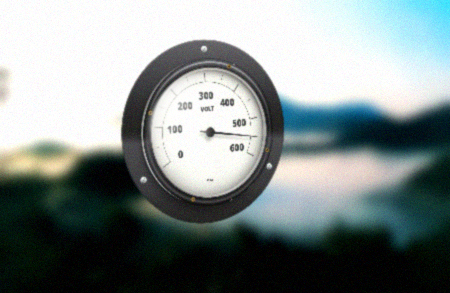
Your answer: {"value": 550, "unit": "V"}
